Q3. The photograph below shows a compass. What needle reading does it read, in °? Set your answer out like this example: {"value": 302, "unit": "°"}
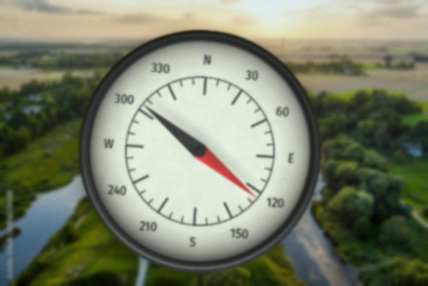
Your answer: {"value": 125, "unit": "°"}
